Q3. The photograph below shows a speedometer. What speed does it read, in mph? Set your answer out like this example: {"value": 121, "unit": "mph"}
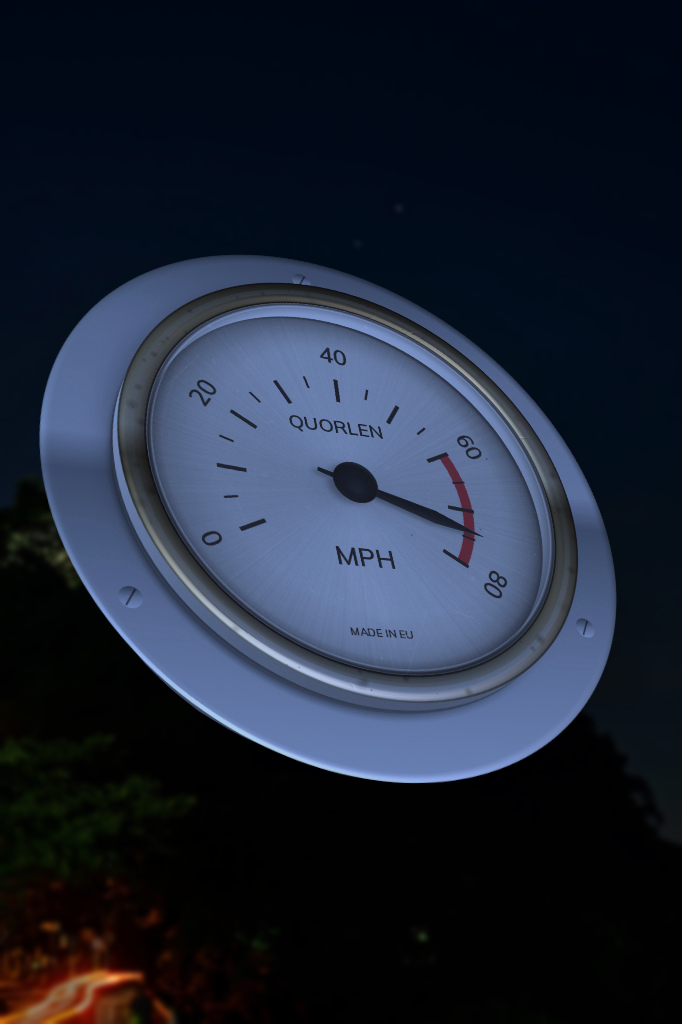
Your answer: {"value": 75, "unit": "mph"}
